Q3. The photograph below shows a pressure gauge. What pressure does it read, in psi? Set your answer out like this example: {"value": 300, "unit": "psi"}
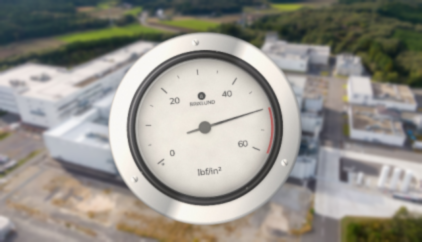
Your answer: {"value": 50, "unit": "psi"}
